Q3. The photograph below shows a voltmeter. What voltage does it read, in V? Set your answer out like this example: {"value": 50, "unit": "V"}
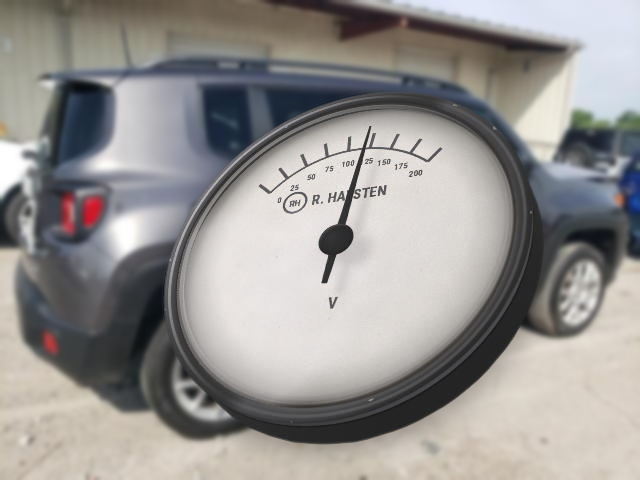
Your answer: {"value": 125, "unit": "V"}
